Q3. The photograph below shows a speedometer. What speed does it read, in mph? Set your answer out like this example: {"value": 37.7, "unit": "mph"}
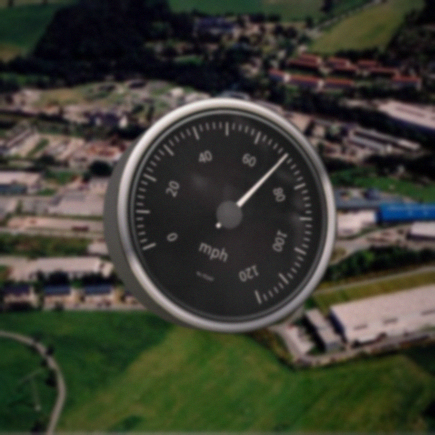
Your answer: {"value": 70, "unit": "mph"}
